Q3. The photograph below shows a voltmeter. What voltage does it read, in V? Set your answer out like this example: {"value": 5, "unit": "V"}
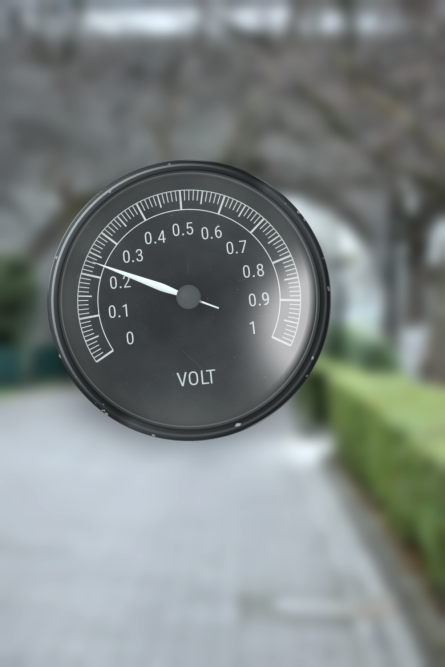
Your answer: {"value": 0.23, "unit": "V"}
